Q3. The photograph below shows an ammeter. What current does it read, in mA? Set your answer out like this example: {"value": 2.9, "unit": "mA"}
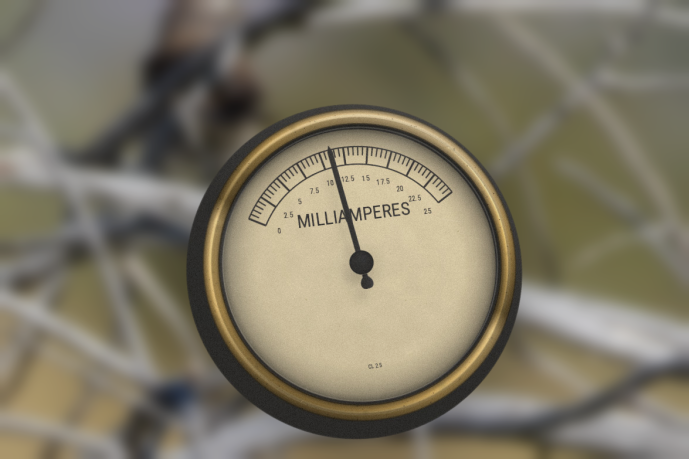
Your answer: {"value": 11, "unit": "mA"}
